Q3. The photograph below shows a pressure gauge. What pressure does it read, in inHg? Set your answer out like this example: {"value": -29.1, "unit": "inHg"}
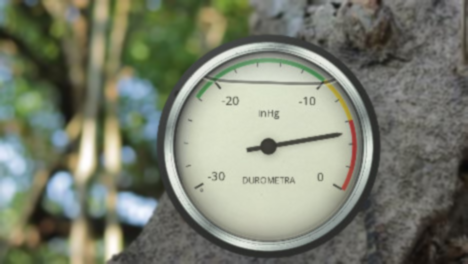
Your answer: {"value": -5, "unit": "inHg"}
